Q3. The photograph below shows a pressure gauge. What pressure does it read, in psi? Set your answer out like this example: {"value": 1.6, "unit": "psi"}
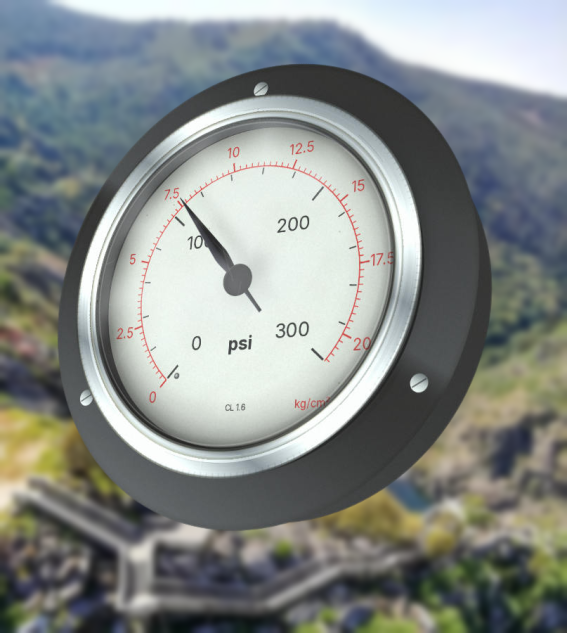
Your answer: {"value": 110, "unit": "psi"}
